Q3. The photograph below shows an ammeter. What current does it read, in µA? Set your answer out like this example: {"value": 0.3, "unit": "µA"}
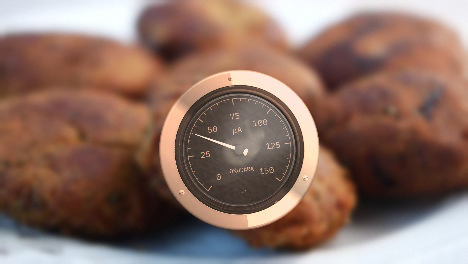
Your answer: {"value": 40, "unit": "µA"}
